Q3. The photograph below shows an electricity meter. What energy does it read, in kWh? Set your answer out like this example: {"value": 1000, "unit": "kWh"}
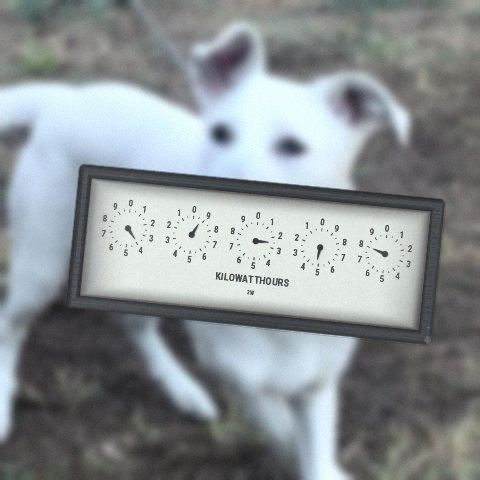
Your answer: {"value": 39248, "unit": "kWh"}
